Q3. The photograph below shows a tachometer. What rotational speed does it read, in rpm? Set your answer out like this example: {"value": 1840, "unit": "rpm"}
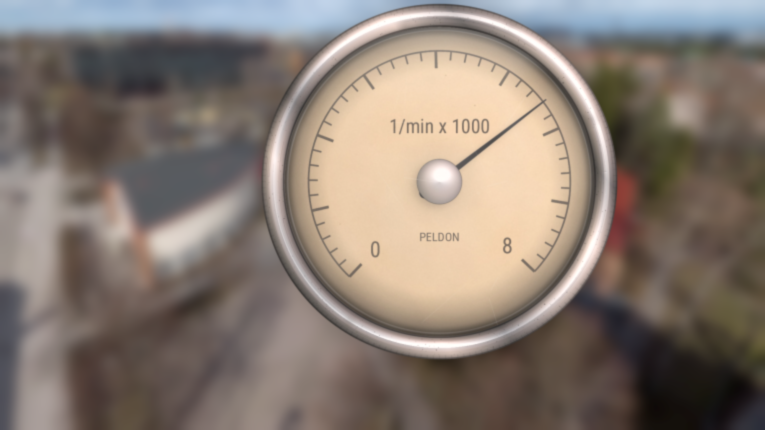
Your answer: {"value": 5600, "unit": "rpm"}
